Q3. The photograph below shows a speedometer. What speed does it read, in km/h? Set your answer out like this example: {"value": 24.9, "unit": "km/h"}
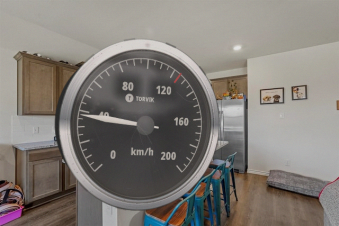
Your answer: {"value": 37.5, "unit": "km/h"}
